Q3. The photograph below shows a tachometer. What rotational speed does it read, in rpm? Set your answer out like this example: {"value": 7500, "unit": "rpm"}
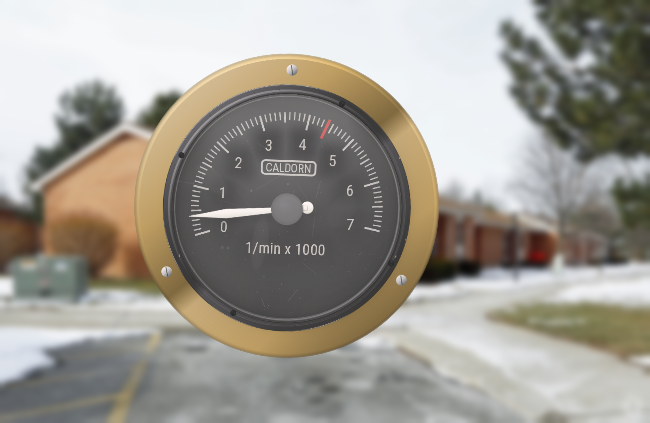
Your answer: {"value": 400, "unit": "rpm"}
